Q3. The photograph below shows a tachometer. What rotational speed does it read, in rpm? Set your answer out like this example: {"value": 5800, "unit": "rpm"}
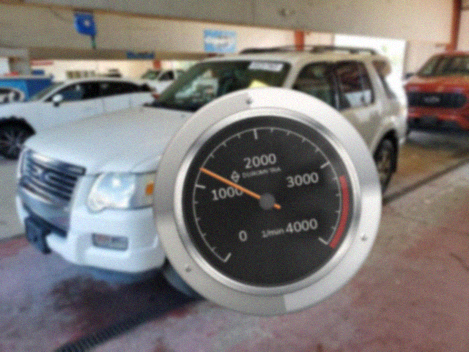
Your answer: {"value": 1200, "unit": "rpm"}
